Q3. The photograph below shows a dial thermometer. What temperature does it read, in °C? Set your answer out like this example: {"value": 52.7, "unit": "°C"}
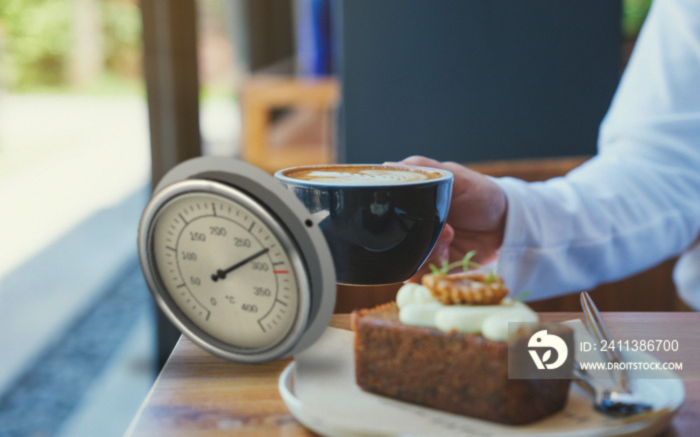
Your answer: {"value": 280, "unit": "°C"}
